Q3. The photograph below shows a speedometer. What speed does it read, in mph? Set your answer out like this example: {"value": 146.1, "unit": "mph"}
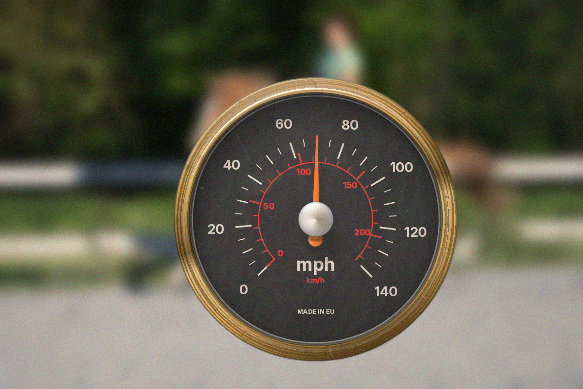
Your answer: {"value": 70, "unit": "mph"}
